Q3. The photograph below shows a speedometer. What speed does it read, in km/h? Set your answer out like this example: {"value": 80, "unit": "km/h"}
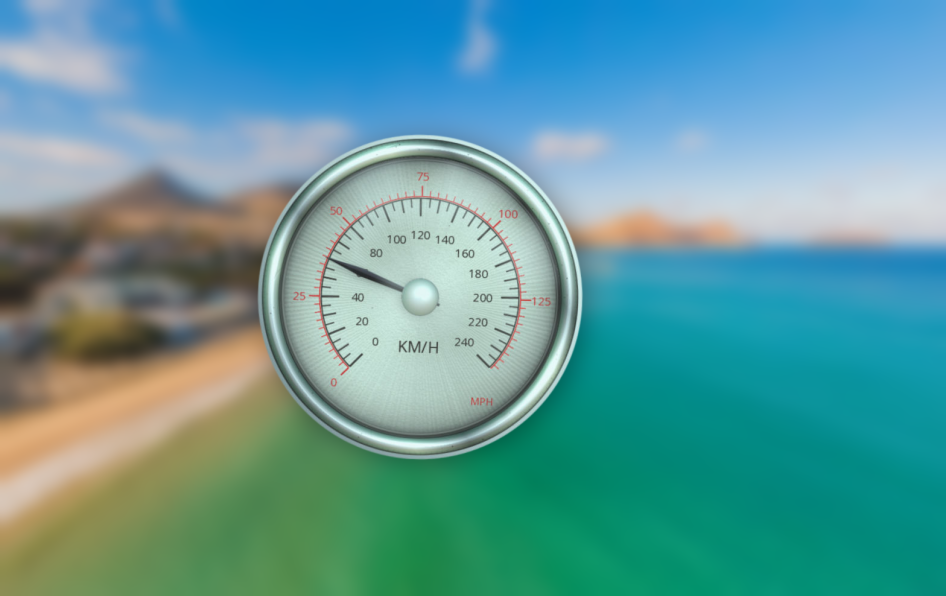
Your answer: {"value": 60, "unit": "km/h"}
